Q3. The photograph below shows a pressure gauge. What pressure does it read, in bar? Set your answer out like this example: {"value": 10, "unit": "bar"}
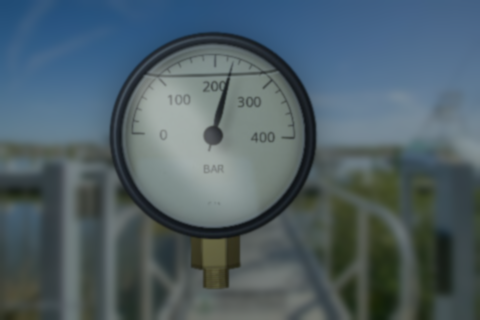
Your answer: {"value": 230, "unit": "bar"}
